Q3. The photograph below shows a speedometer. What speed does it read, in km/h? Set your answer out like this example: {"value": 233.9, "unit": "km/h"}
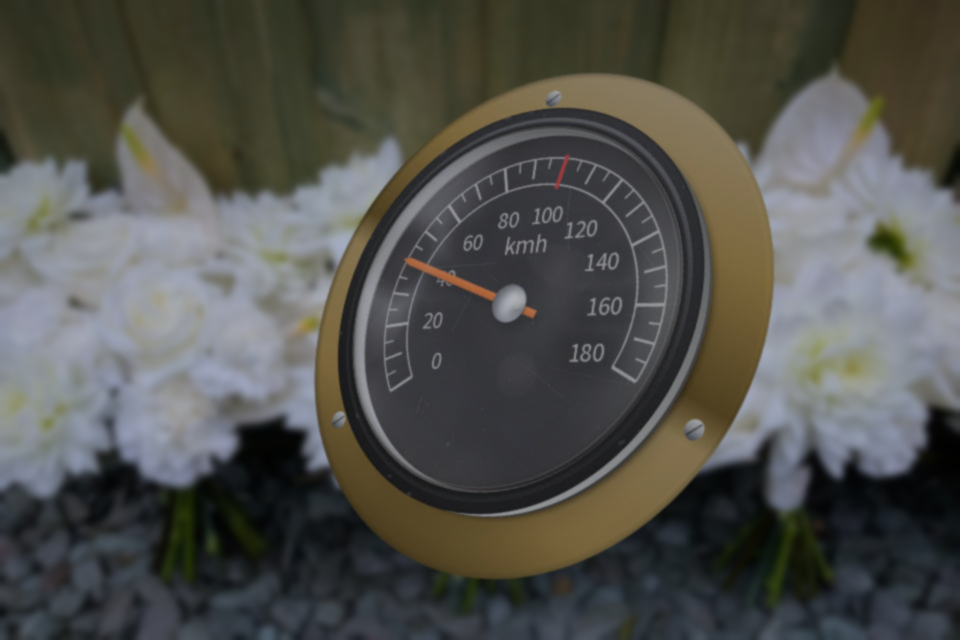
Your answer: {"value": 40, "unit": "km/h"}
